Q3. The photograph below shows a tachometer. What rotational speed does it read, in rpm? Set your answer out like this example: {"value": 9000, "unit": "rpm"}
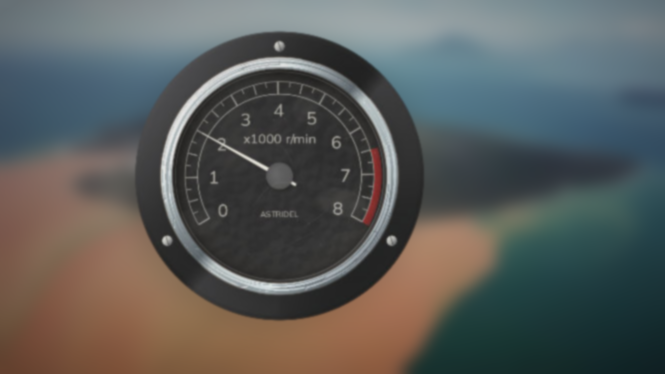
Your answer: {"value": 2000, "unit": "rpm"}
